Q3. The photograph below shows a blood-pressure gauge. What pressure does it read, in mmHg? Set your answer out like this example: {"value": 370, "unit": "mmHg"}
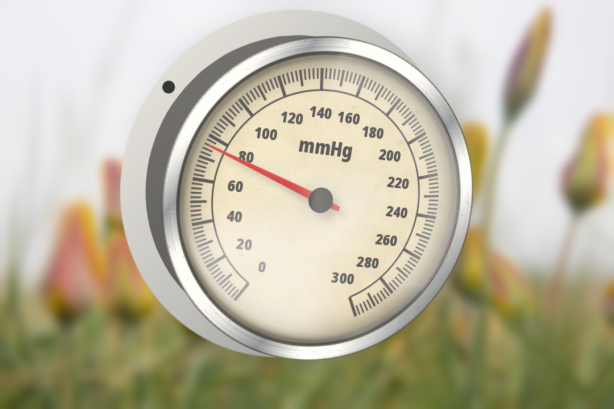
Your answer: {"value": 76, "unit": "mmHg"}
